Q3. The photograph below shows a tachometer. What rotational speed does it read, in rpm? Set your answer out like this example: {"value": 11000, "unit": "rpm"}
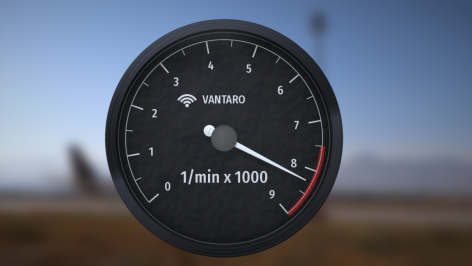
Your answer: {"value": 8250, "unit": "rpm"}
